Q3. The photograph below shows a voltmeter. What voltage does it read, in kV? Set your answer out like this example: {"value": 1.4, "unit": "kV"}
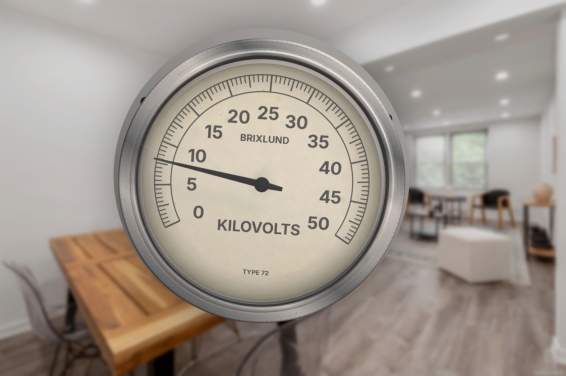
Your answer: {"value": 8, "unit": "kV"}
